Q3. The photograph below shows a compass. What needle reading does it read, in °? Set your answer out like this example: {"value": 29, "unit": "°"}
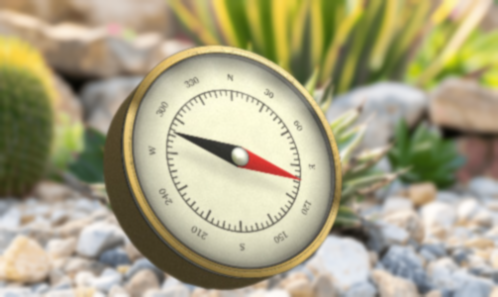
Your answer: {"value": 105, "unit": "°"}
